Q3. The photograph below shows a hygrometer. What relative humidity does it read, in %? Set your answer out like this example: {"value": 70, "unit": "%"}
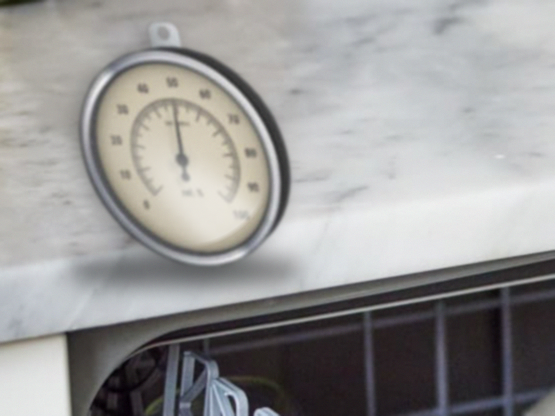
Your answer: {"value": 50, "unit": "%"}
